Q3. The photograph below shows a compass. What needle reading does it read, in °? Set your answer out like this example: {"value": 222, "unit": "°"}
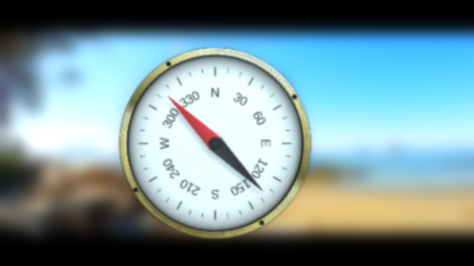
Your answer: {"value": 315, "unit": "°"}
